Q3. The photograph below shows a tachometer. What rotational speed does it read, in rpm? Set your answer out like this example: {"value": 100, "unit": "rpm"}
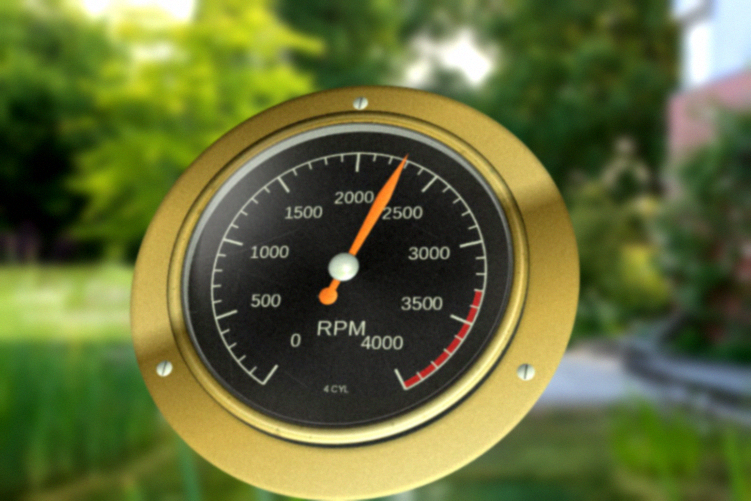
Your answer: {"value": 2300, "unit": "rpm"}
